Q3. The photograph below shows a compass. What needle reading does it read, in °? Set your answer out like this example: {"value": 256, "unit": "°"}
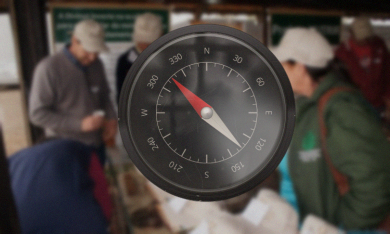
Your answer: {"value": 315, "unit": "°"}
